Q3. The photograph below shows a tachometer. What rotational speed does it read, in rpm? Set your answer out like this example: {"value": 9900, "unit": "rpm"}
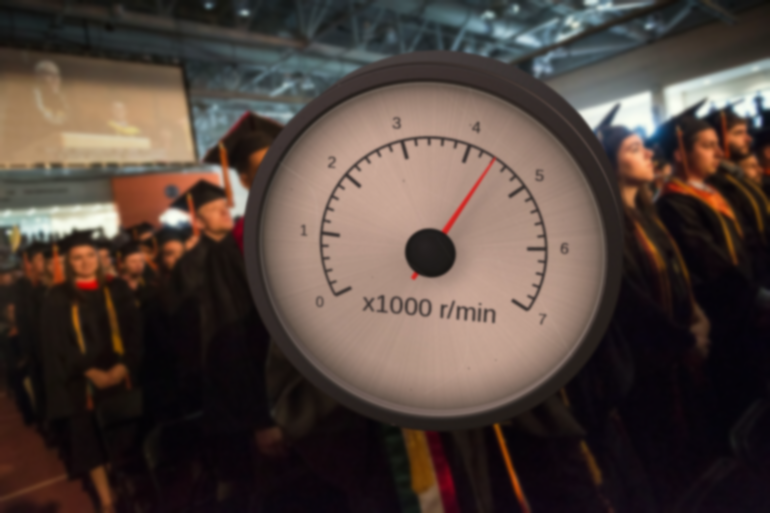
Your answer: {"value": 4400, "unit": "rpm"}
